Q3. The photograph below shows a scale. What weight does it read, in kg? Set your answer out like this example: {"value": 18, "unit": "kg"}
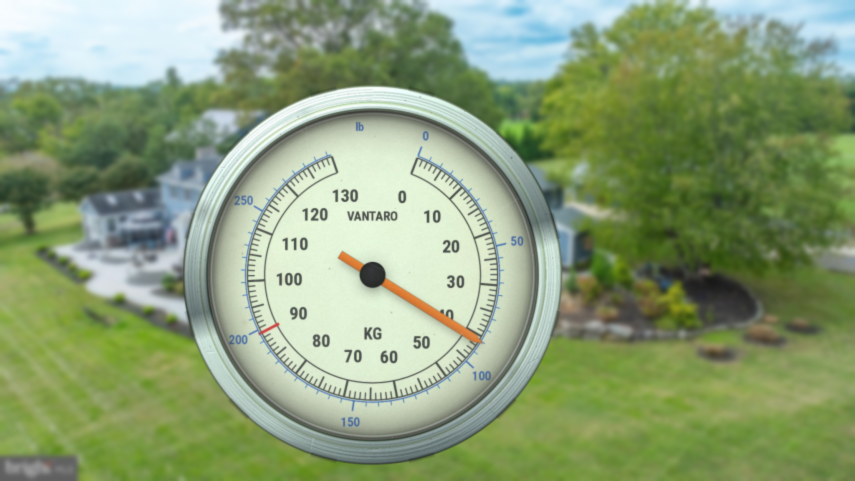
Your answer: {"value": 41, "unit": "kg"}
